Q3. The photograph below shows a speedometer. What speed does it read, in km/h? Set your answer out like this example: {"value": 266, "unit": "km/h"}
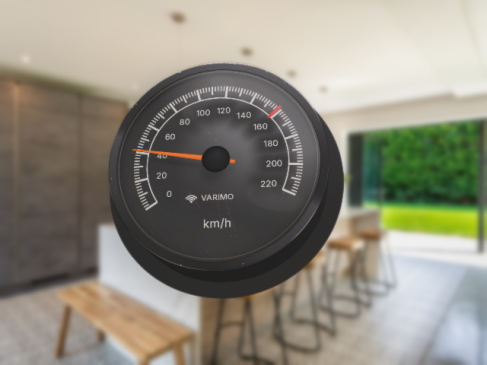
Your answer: {"value": 40, "unit": "km/h"}
